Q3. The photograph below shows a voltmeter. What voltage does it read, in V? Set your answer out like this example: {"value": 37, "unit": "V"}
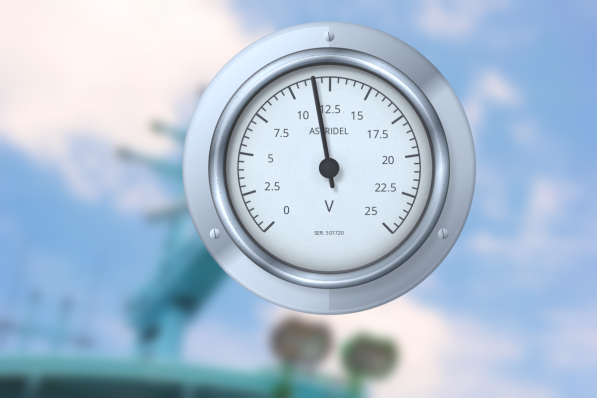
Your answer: {"value": 11.5, "unit": "V"}
